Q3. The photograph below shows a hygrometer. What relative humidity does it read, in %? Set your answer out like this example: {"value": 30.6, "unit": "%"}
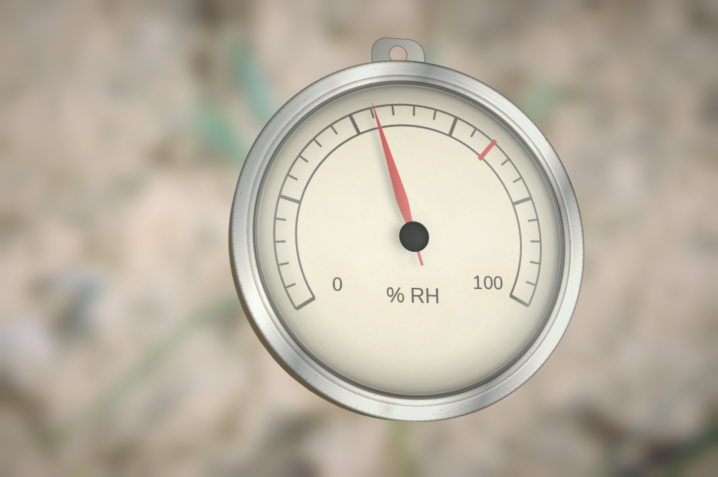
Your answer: {"value": 44, "unit": "%"}
